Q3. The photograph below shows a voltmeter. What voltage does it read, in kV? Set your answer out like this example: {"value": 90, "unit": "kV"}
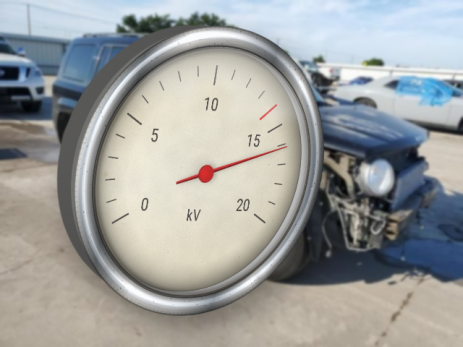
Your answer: {"value": 16, "unit": "kV"}
